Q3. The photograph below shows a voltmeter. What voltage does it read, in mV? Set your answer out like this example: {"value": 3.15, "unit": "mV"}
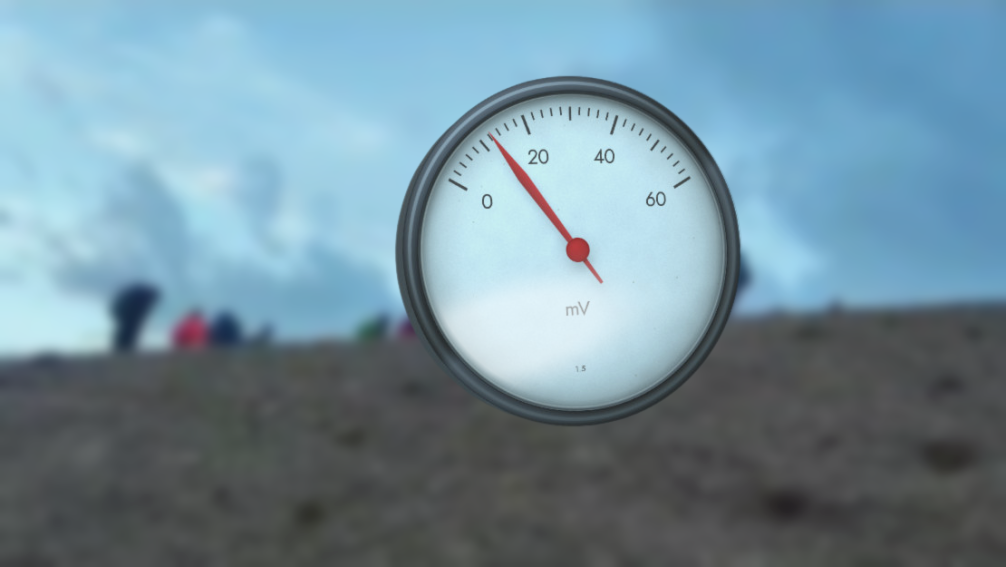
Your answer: {"value": 12, "unit": "mV"}
